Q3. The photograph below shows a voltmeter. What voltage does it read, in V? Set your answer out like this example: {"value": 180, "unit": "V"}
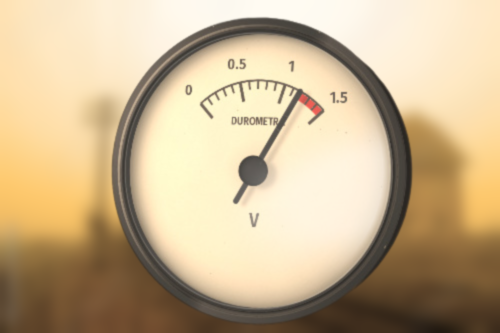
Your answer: {"value": 1.2, "unit": "V"}
